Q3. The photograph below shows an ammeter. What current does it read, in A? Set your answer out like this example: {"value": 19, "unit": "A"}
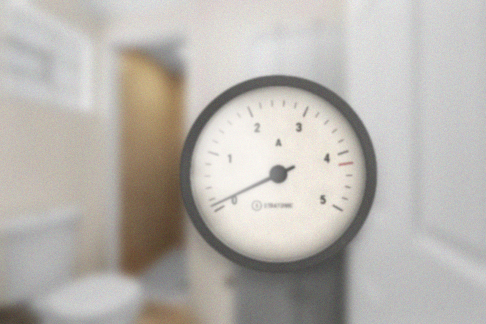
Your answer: {"value": 0.1, "unit": "A"}
